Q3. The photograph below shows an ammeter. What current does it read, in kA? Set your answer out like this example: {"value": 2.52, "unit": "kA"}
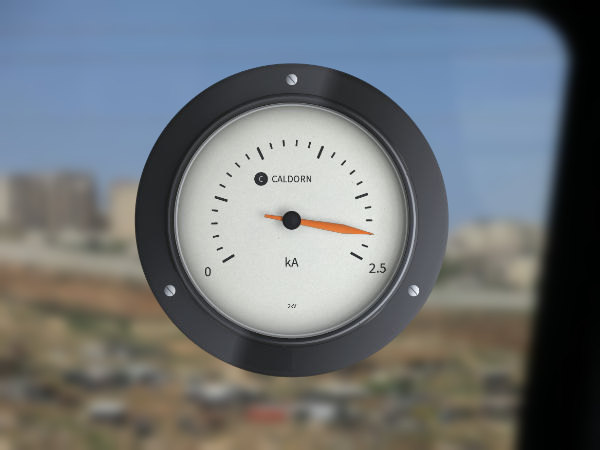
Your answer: {"value": 2.3, "unit": "kA"}
